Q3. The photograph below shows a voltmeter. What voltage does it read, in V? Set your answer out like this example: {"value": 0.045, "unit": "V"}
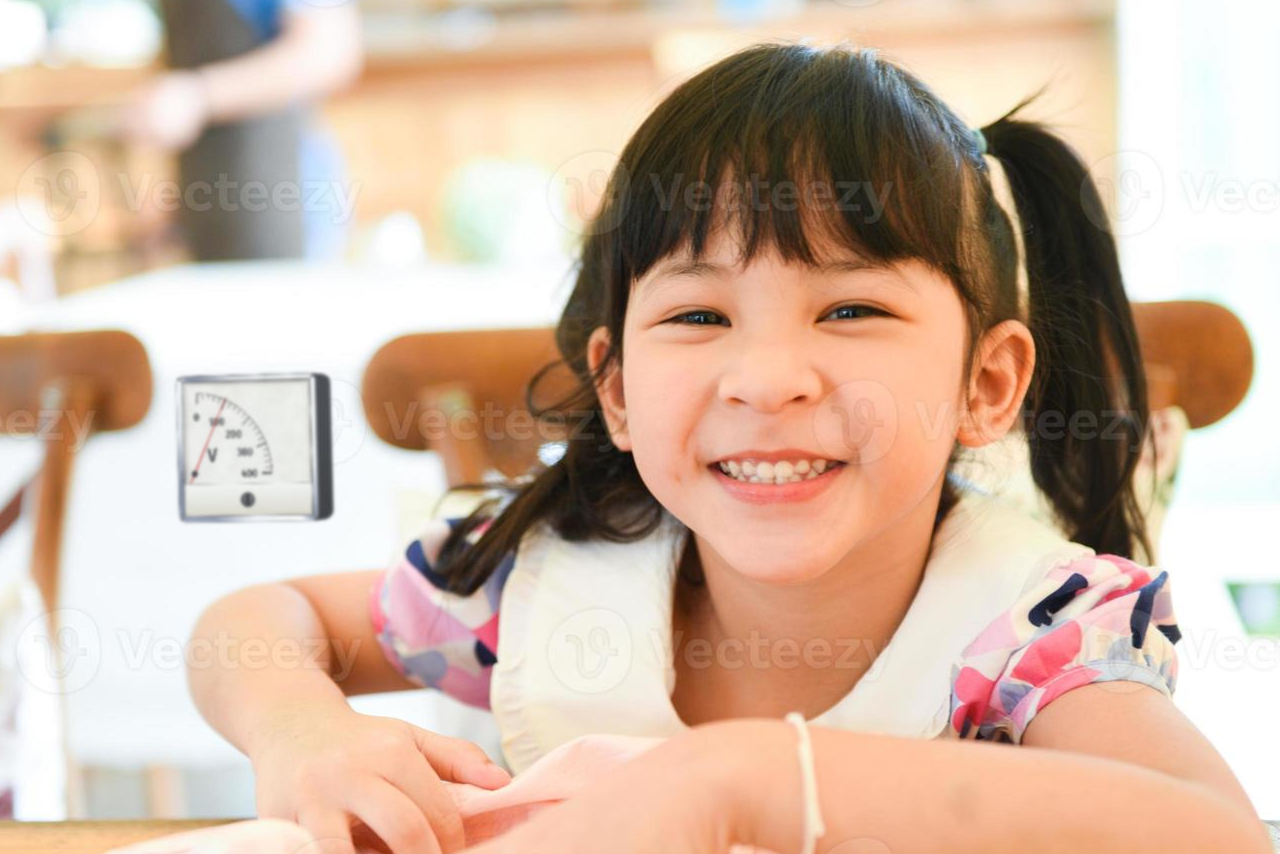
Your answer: {"value": 100, "unit": "V"}
